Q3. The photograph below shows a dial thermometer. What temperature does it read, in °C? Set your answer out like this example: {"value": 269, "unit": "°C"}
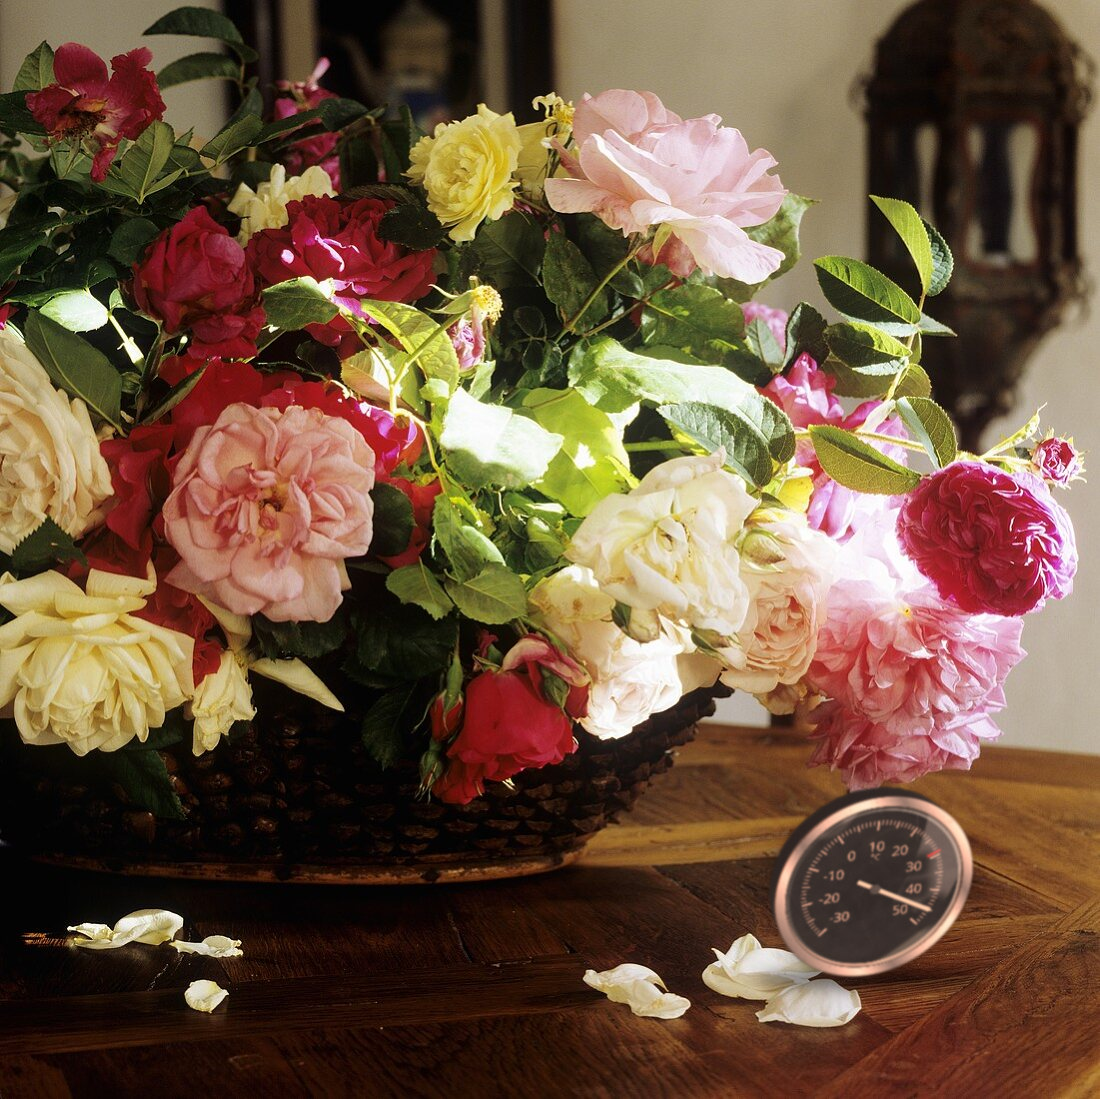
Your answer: {"value": 45, "unit": "°C"}
